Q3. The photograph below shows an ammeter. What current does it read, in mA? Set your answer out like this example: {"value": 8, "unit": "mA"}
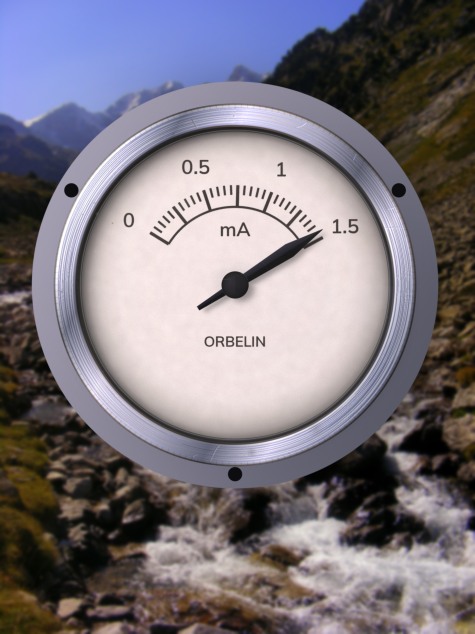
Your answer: {"value": 1.45, "unit": "mA"}
